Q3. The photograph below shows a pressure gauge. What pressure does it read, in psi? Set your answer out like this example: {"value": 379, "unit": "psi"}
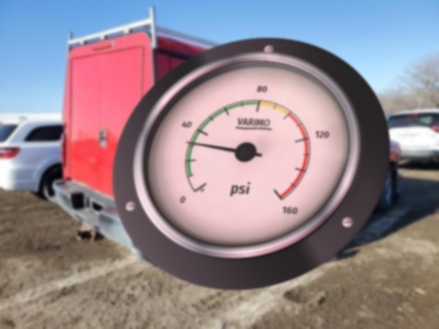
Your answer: {"value": 30, "unit": "psi"}
